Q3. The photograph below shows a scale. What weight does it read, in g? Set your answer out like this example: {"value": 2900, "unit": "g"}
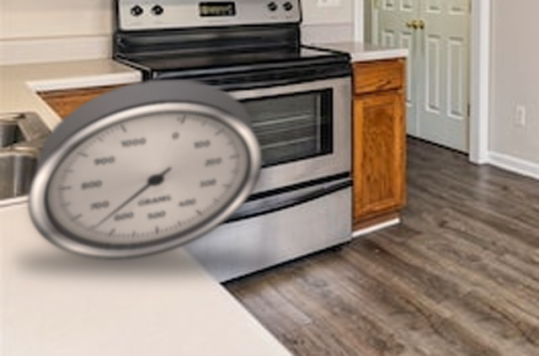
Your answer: {"value": 650, "unit": "g"}
